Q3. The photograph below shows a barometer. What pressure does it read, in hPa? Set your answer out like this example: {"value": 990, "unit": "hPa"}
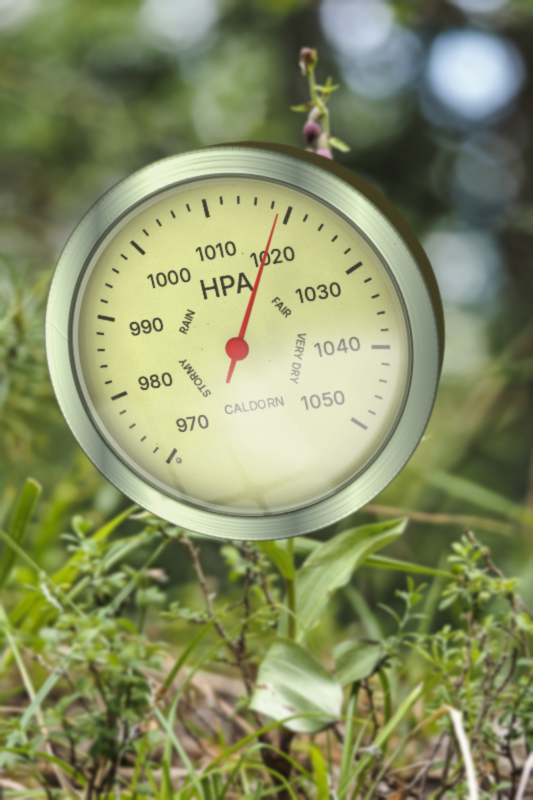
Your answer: {"value": 1019, "unit": "hPa"}
